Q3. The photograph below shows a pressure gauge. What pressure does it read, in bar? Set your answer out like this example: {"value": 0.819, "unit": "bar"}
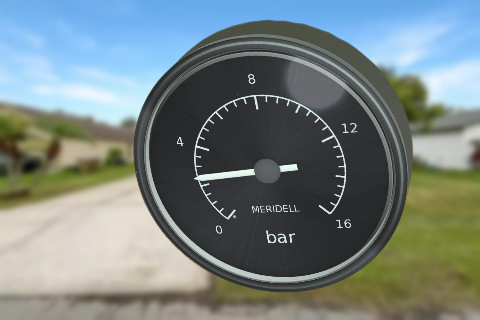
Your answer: {"value": 2.5, "unit": "bar"}
